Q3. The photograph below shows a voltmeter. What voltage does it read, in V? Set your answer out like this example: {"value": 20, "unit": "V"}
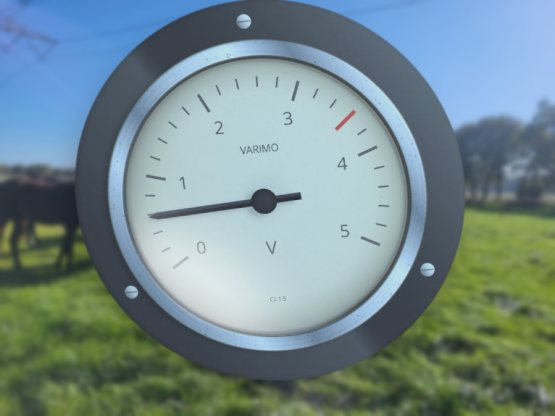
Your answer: {"value": 0.6, "unit": "V"}
